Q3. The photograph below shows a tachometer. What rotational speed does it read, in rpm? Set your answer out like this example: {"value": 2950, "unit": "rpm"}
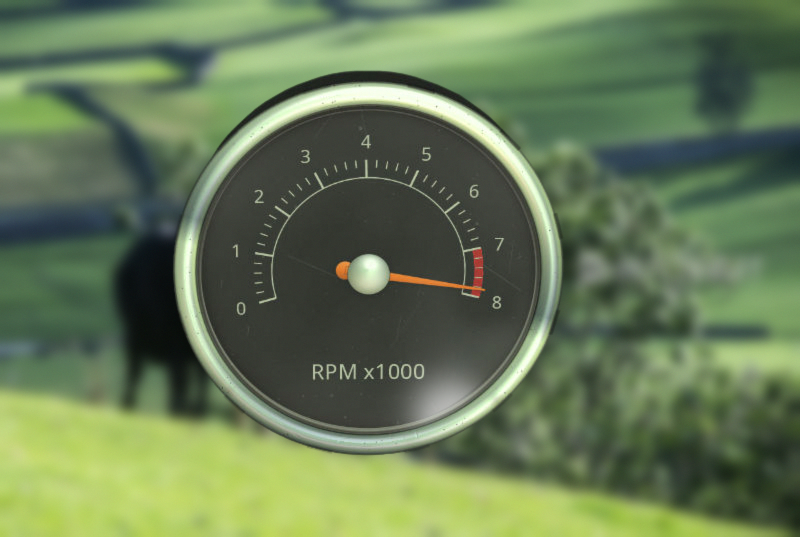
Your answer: {"value": 7800, "unit": "rpm"}
